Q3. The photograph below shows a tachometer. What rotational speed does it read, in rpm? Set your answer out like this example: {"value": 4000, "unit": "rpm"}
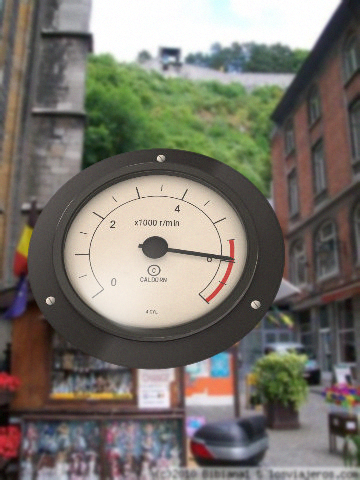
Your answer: {"value": 6000, "unit": "rpm"}
